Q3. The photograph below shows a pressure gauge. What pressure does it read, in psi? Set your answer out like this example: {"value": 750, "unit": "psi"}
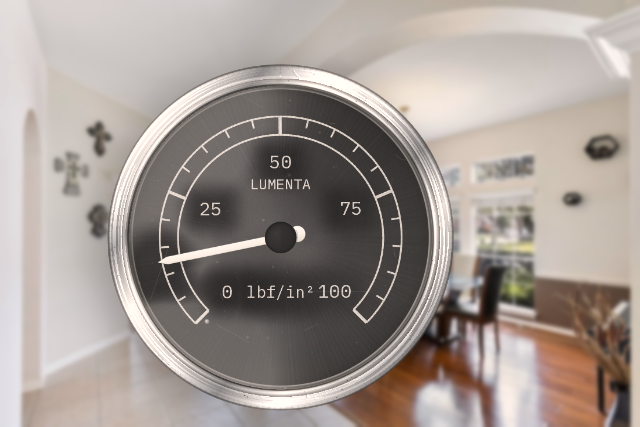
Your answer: {"value": 12.5, "unit": "psi"}
